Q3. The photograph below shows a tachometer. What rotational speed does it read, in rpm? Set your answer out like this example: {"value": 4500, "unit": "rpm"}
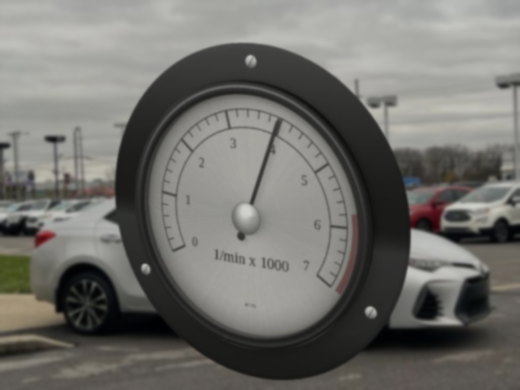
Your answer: {"value": 4000, "unit": "rpm"}
